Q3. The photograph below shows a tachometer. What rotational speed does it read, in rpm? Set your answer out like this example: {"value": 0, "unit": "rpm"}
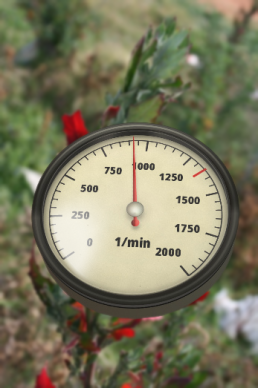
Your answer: {"value": 925, "unit": "rpm"}
